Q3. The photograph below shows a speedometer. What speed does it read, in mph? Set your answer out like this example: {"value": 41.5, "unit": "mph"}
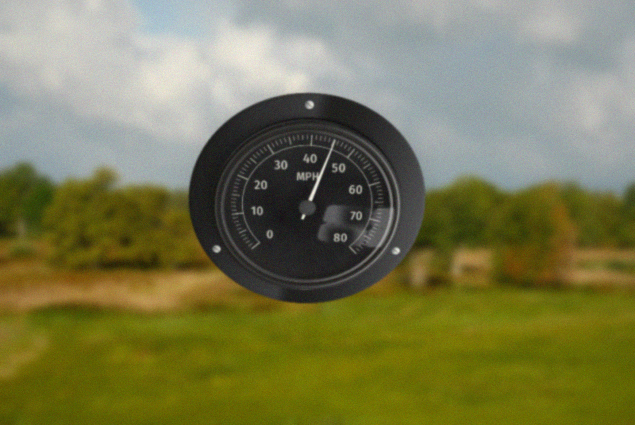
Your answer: {"value": 45, "unit": "mph"}
